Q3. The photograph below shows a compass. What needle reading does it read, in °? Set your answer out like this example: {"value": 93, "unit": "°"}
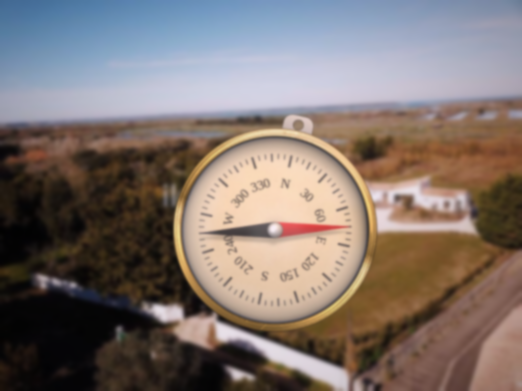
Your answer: {"value": 75, "unit": "°"}
